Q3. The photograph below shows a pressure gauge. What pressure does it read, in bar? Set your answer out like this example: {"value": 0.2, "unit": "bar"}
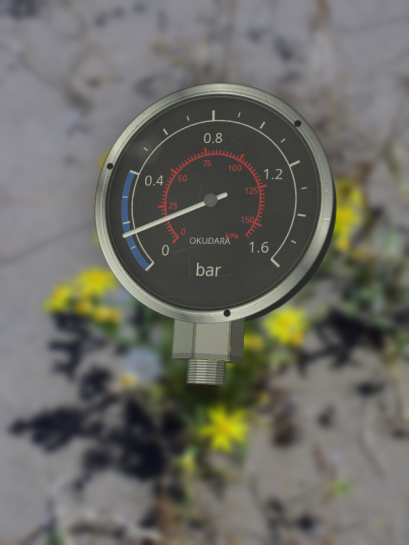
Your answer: {"value": 0.15, "unit": "bar"}
